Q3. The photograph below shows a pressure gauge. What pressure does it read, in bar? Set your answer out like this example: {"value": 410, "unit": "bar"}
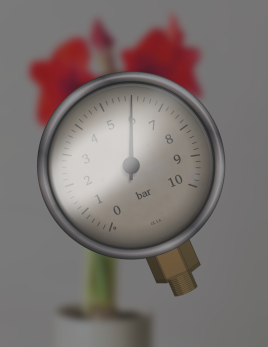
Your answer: {"value": 6, "unit": "bar"}
